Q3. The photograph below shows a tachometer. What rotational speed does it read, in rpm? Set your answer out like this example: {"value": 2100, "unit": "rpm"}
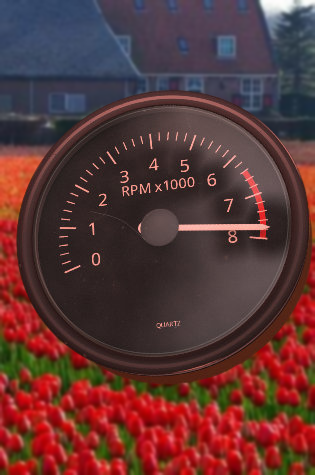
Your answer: {"value": 7800, "unit": "rpm"}
